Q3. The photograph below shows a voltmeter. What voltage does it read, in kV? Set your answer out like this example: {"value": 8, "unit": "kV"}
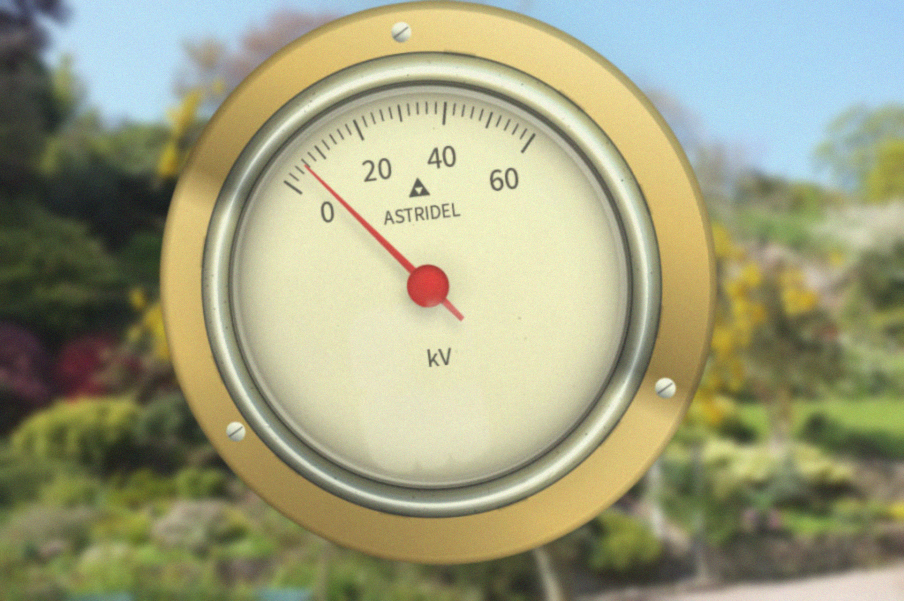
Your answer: {"value": 6, "unit": "kV"}
